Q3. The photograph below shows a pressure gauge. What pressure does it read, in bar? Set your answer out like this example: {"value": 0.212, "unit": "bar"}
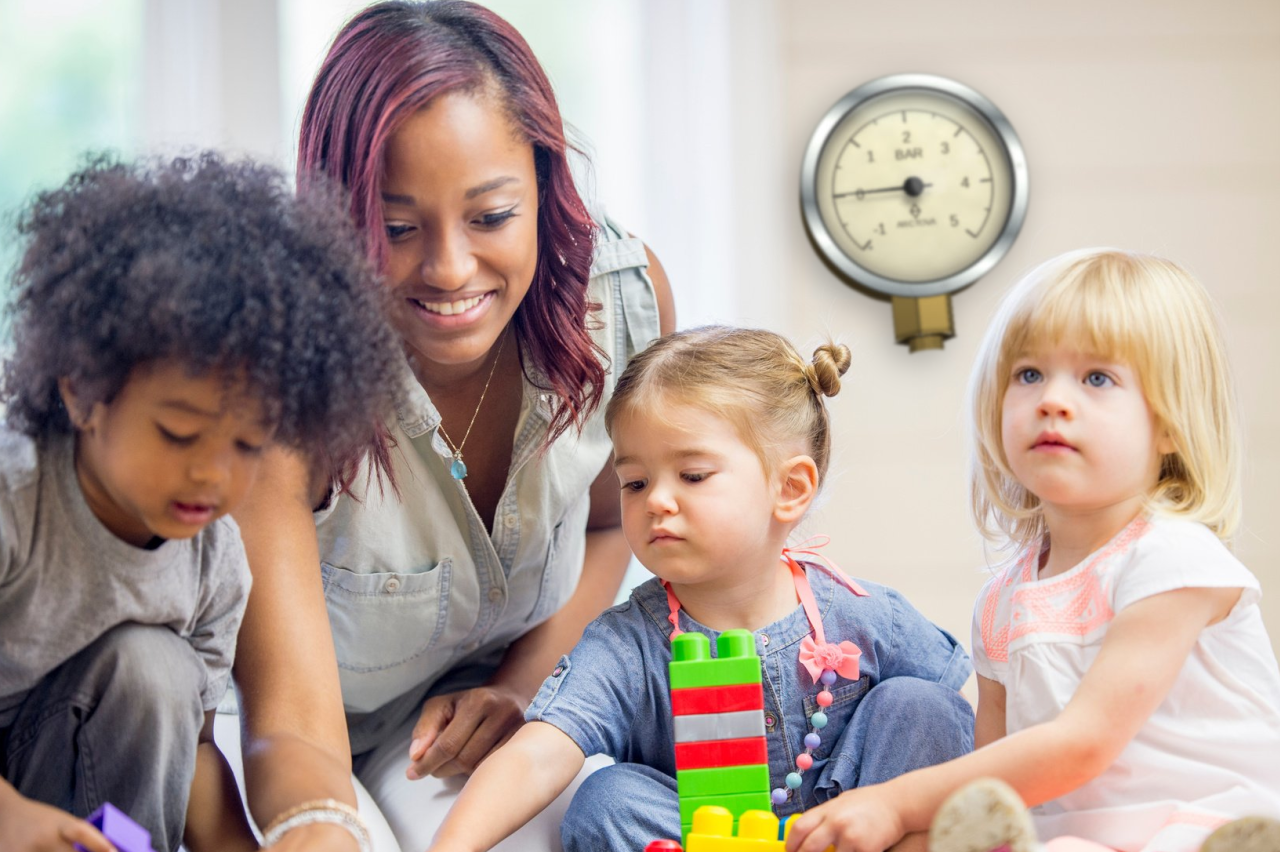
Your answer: {"value": 0, "unit": "bar"}
